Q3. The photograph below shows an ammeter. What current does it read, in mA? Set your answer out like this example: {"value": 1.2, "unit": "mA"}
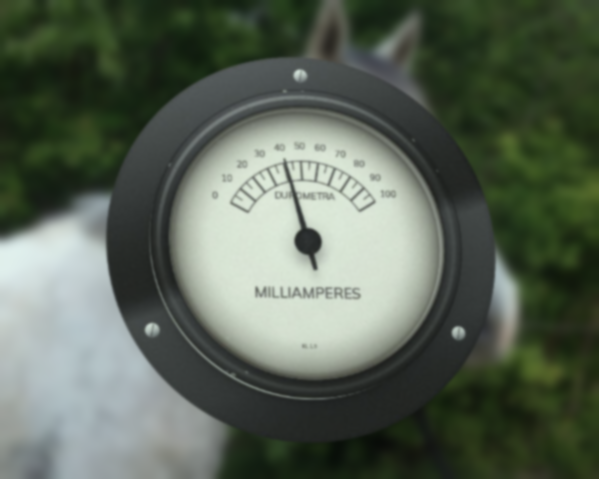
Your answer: {"value": 40, "unit": "mA"}
